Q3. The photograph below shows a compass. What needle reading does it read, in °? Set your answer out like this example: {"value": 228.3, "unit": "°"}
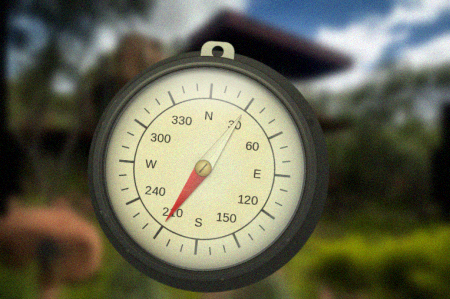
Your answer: {"value": 210, "unit": "°"}
